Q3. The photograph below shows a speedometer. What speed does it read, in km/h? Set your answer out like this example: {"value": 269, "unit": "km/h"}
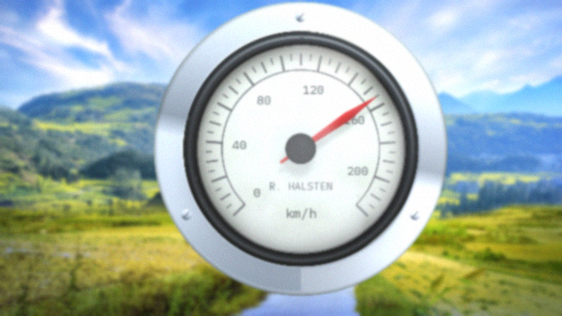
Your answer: {"value": 155, "unit": "km/h"}
